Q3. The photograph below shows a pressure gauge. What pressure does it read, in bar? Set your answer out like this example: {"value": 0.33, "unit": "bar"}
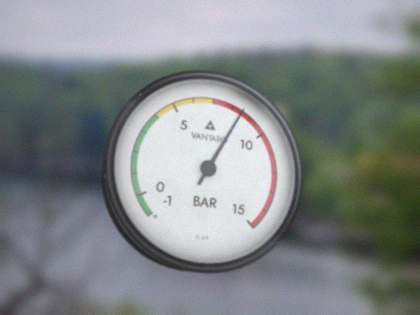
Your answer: {"value": 8.5, "unit": "bar"}
